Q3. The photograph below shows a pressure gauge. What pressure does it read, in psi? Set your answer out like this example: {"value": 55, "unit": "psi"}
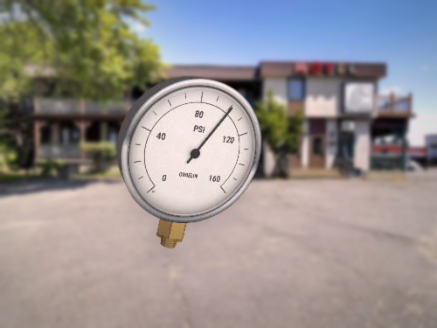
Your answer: {"value": 100, "unit": "psi"}
